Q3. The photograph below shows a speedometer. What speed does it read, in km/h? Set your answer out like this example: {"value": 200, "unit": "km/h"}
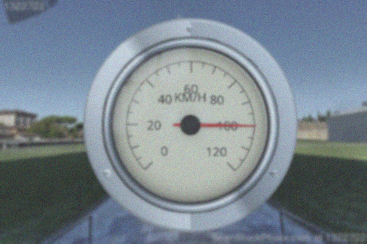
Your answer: {"value": 100, "unit": "km/h"}
